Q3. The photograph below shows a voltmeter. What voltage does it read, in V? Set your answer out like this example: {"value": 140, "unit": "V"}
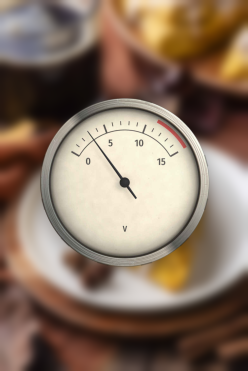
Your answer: {"value": 3, "unit": "V"}
